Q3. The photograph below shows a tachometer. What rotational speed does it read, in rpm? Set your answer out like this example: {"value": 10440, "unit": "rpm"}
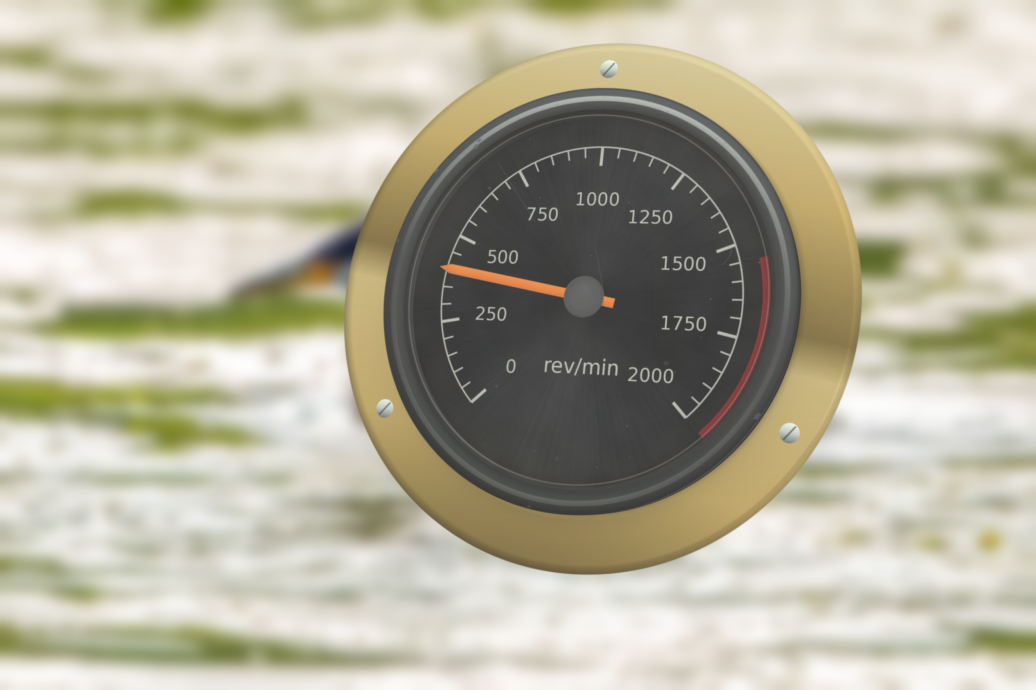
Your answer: {"value": 400, "unit": "rpm"}
